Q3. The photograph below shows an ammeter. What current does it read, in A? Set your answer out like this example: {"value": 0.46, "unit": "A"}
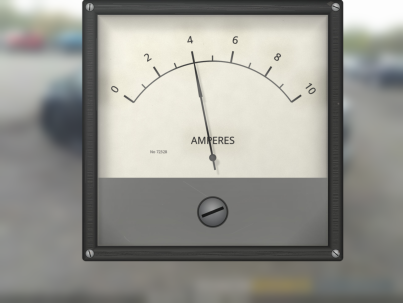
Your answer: {"value": 4, "unit": "A"}
